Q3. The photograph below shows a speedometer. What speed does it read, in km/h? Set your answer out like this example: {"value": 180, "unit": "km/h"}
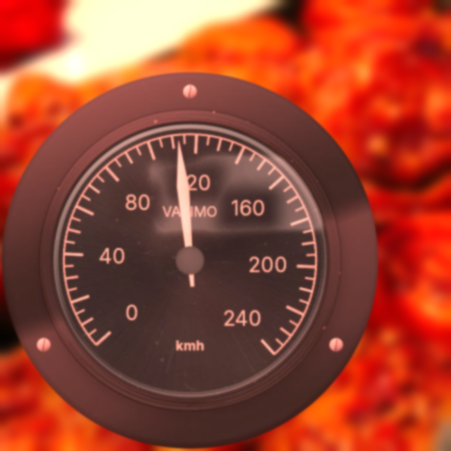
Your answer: {"value": 112.5, "unit": "km/h"}
